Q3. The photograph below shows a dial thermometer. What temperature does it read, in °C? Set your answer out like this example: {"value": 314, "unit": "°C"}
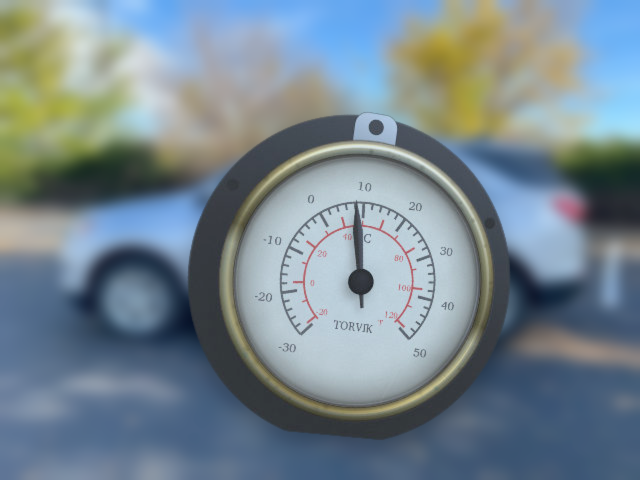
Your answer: {"value": 8, "unit": "°C"}
